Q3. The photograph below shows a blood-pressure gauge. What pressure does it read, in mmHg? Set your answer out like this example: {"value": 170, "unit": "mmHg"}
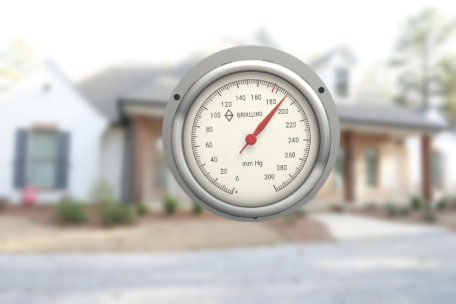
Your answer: {"value": 190, "unit": "mmHg"}
